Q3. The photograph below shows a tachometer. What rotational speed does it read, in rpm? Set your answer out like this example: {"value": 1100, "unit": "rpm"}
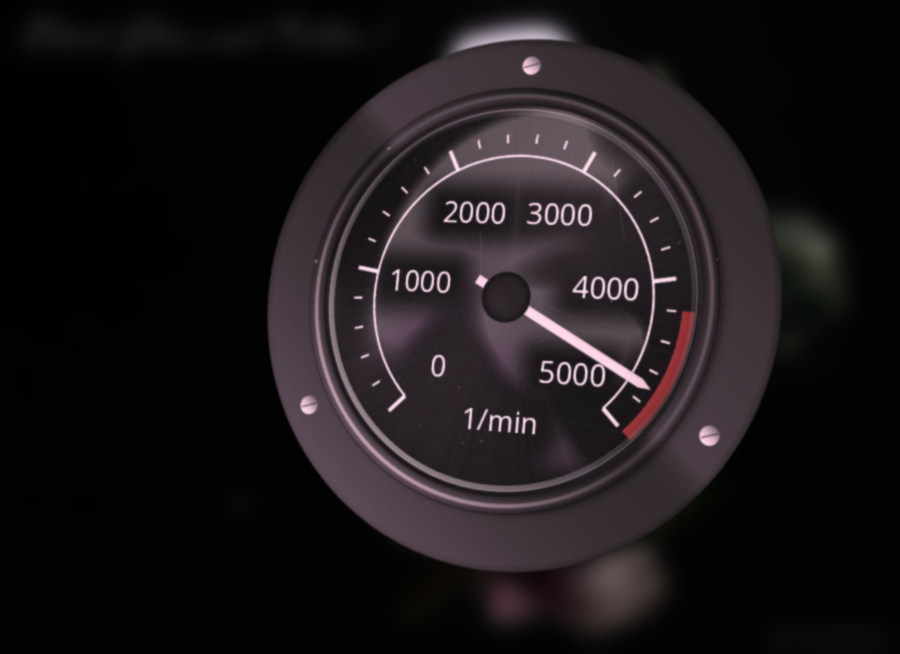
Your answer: {"value": 4700, "unit": "rpm"}
